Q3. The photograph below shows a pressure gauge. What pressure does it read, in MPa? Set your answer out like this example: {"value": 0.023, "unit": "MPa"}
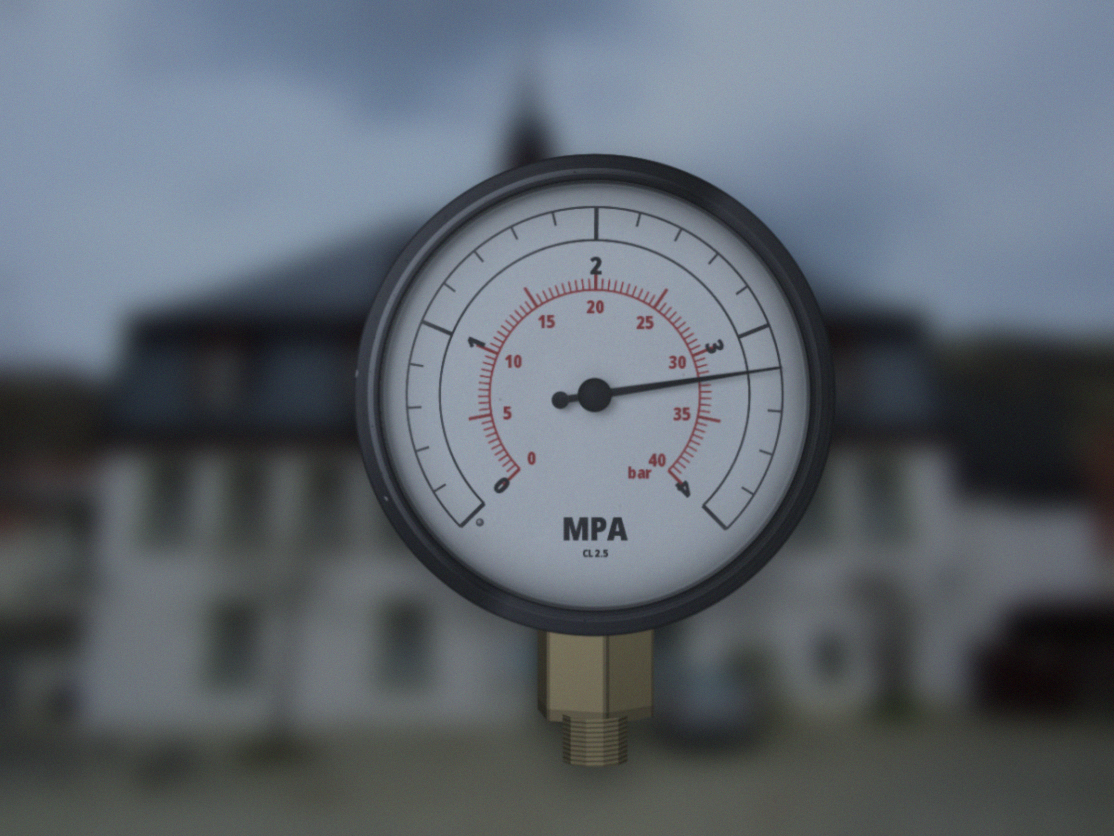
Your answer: {"value": 3.2, "unit": "MPa"}
